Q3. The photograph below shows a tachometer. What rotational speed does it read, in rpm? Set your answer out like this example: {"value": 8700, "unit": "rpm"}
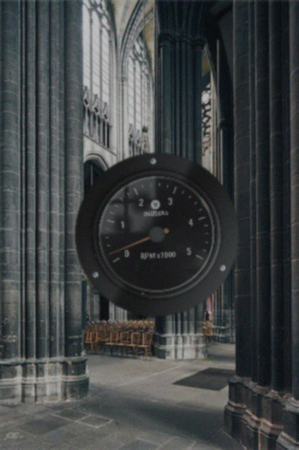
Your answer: {"value": 200, "unit": "rpm"}
